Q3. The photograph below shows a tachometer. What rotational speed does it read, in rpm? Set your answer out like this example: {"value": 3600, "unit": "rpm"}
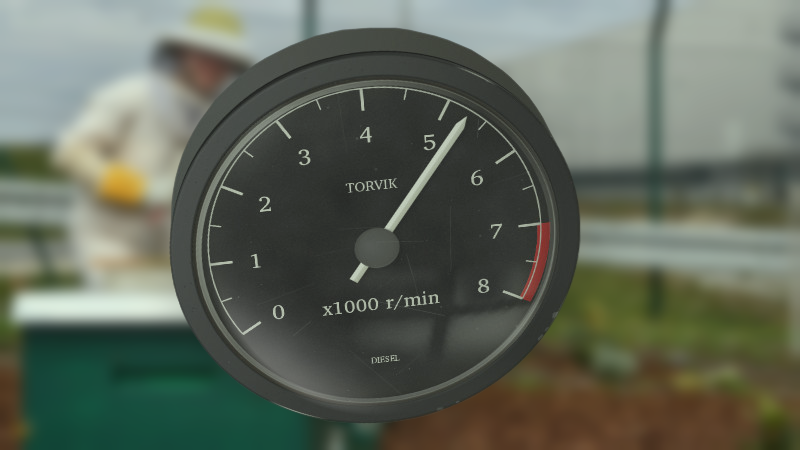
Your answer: {"value": 5250, "unit": "rpm"}
